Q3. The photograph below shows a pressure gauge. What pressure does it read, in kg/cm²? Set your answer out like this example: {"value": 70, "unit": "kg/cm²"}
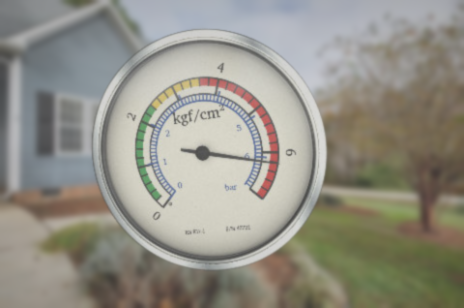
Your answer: {"value": 6.2, "unit": "kg/cm²"}
